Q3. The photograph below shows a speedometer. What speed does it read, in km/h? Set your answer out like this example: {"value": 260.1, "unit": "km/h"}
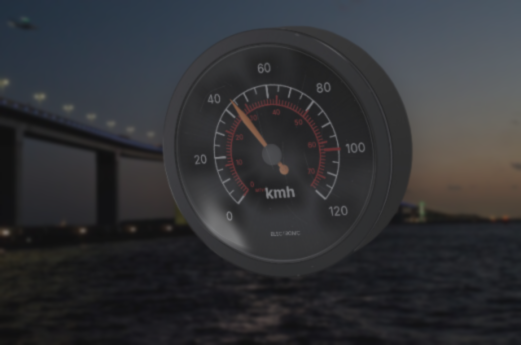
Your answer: {"value": 45, "unit": "km/h"}
